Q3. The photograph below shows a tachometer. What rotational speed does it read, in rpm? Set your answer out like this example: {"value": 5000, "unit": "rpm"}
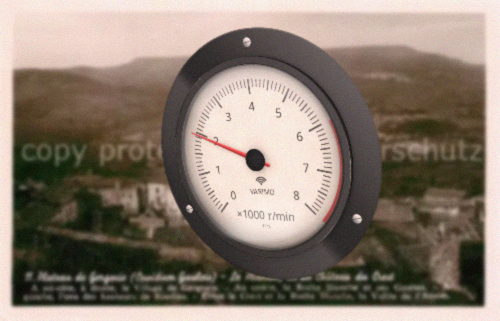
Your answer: {"value": 2000, "unit": "rpm"}
